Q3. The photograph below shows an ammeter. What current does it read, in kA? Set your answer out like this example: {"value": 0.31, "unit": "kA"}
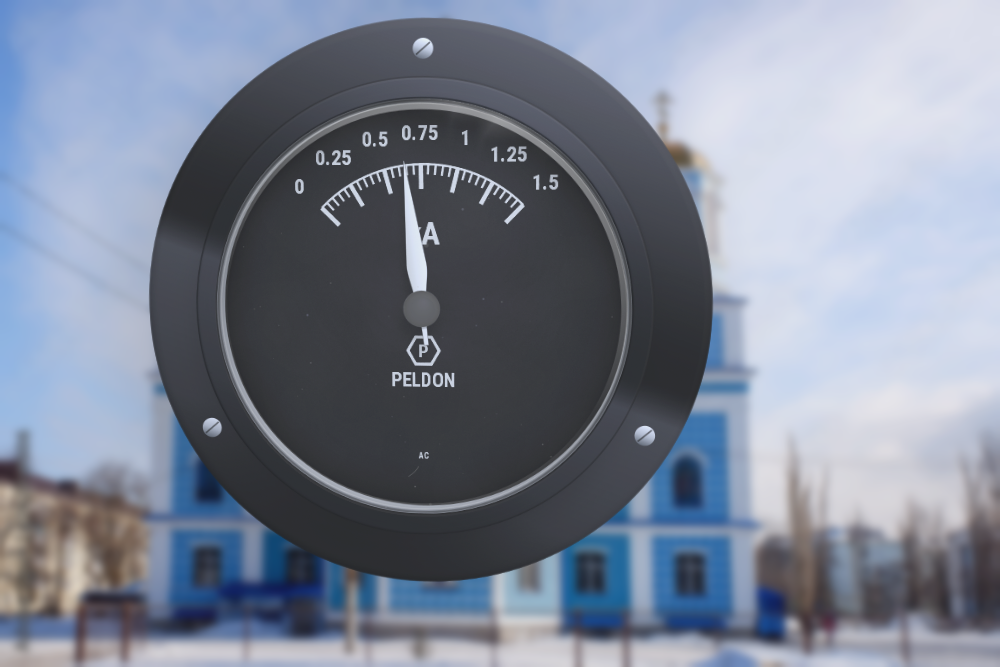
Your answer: {"value": 0.65, "unit": "kA"}
